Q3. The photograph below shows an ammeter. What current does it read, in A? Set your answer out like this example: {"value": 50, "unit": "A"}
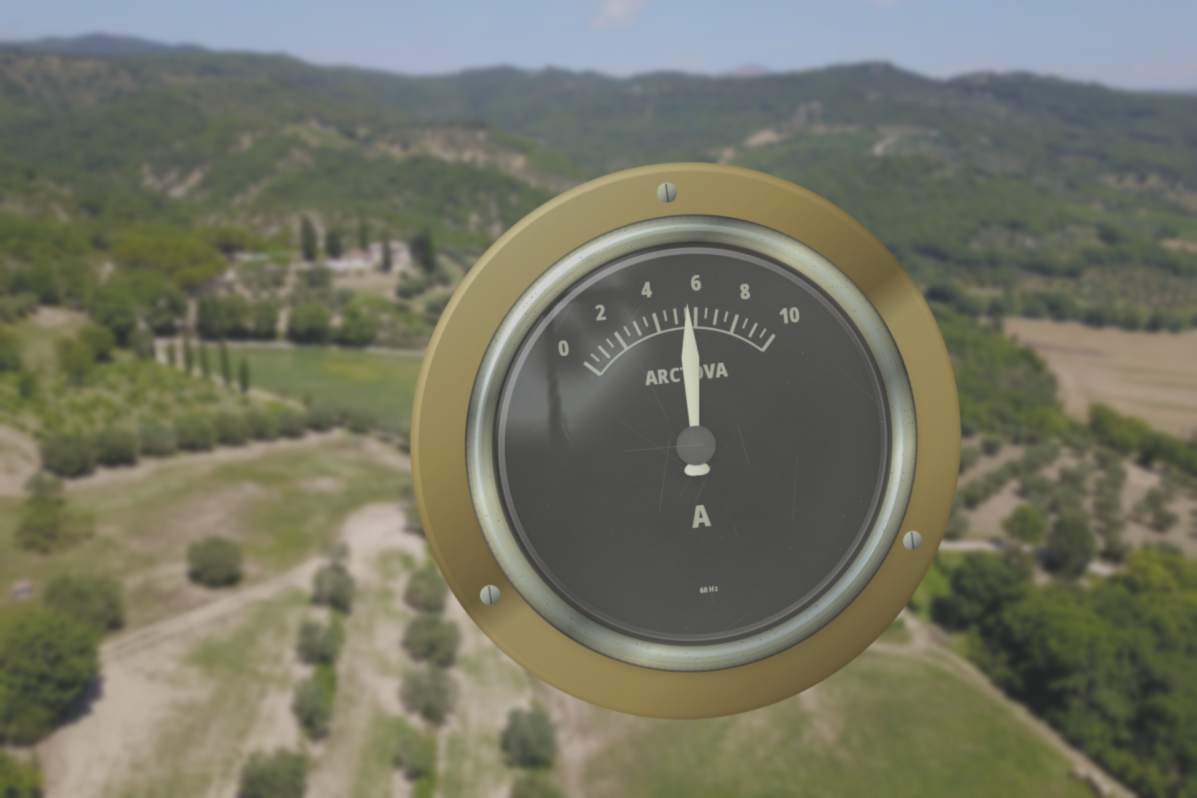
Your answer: {"value": 5.5, "unit": "A"}
